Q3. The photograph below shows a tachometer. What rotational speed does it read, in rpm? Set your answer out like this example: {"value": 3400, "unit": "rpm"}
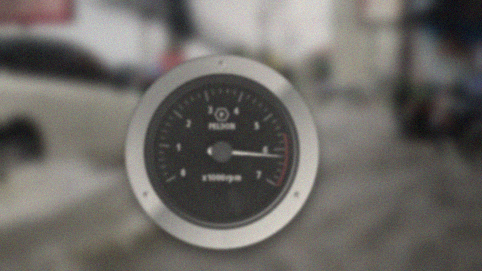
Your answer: {"value": 6200, "unit": "rpm"}
